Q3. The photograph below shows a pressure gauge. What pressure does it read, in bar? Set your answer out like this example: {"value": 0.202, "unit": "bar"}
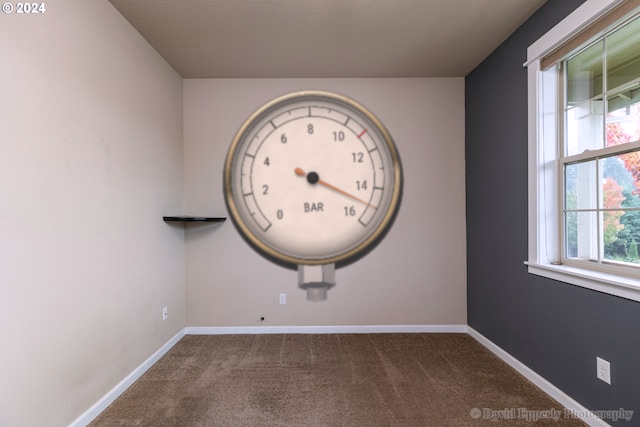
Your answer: {"value": 15, "unit": "bar"}
